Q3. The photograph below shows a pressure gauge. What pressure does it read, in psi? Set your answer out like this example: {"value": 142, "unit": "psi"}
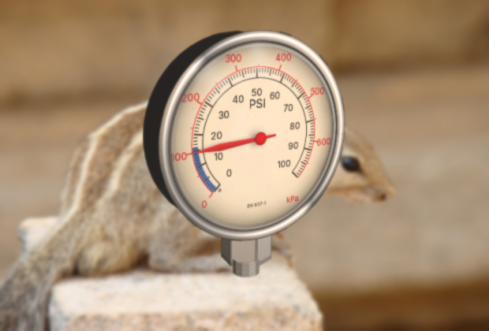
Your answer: {"value": 15, "unit": "psi"}
